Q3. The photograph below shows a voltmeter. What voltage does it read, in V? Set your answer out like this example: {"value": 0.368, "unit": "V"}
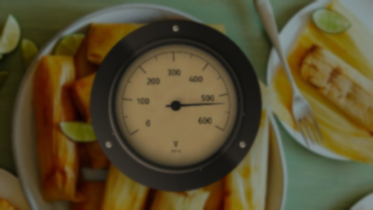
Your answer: {"value": 525, "unit": "V"}
